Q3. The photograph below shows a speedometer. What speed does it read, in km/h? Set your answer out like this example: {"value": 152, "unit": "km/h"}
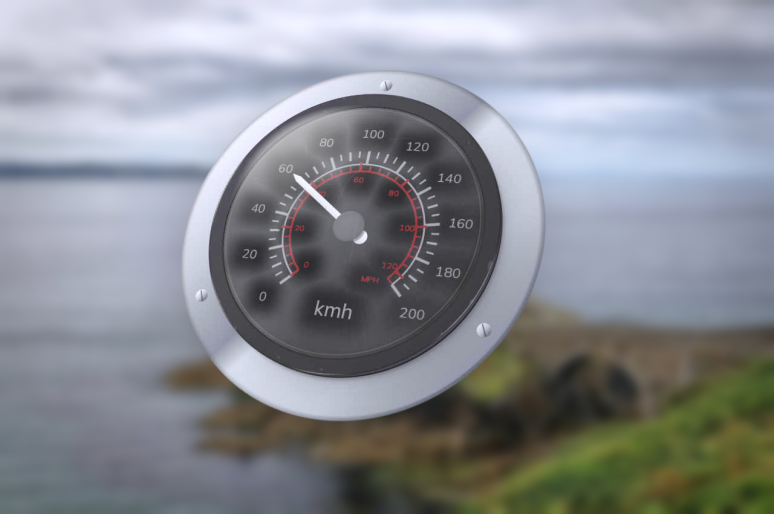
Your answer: {"value": 60, "unit": "km/h"}
